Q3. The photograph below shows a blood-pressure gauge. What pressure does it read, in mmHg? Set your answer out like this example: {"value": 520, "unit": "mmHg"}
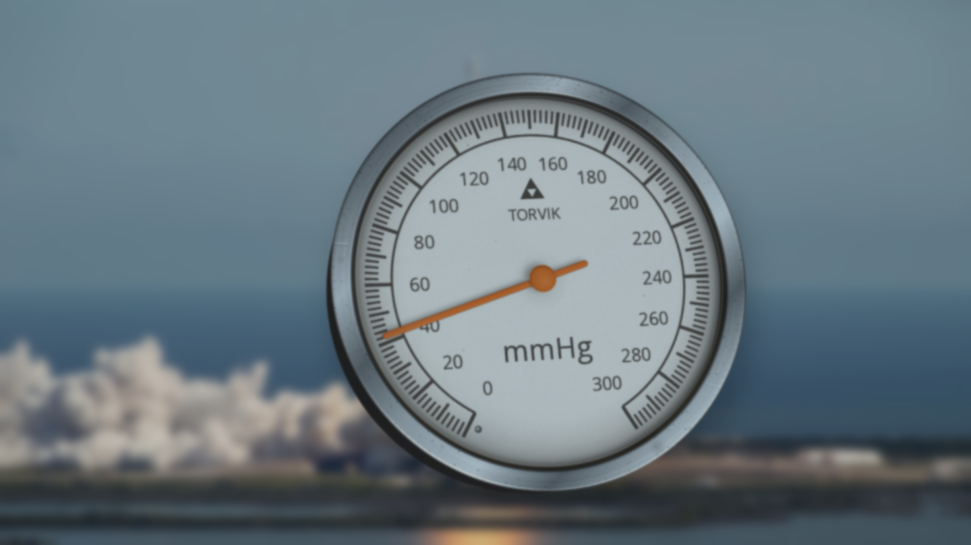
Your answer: {"value": 42, "unit": "mmHg"}
